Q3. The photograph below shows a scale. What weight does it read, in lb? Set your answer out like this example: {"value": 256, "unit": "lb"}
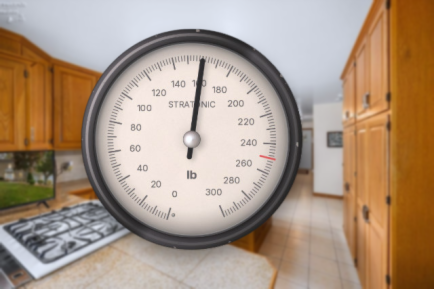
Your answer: {"value": 160, "unit": "lb"}
